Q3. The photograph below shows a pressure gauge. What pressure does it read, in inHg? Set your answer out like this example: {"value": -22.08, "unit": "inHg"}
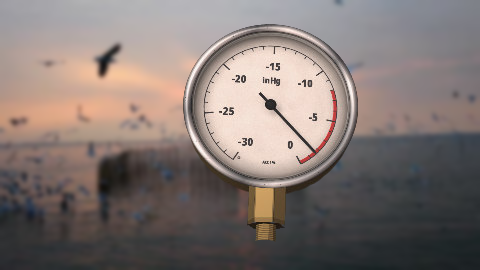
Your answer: {"value": -1.5, "unit": "inHg"}
